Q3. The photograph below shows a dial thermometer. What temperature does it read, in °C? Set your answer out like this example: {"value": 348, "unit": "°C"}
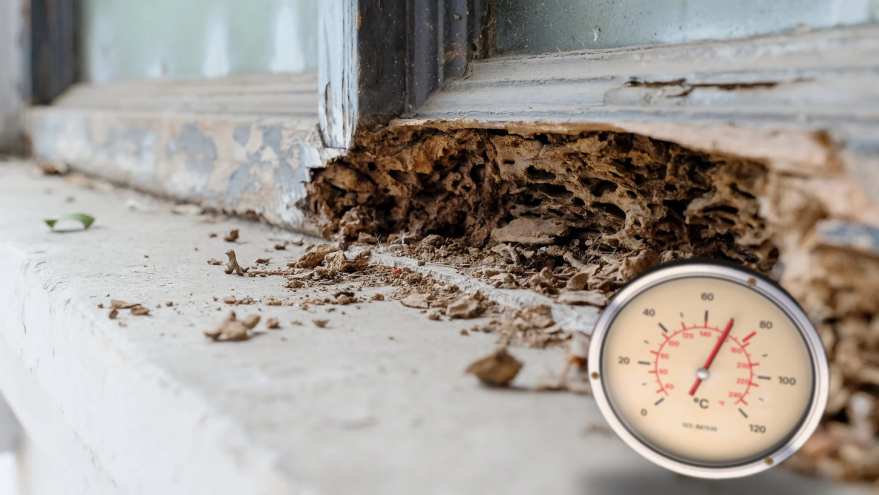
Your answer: {"value": 70, "unit": "°C"}
